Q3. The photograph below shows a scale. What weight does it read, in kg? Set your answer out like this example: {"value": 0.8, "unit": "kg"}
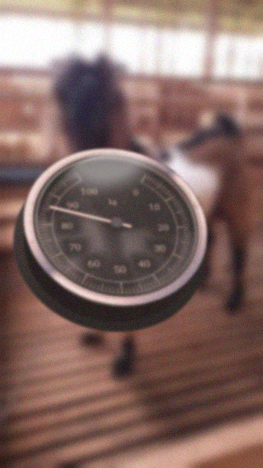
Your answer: {"value": 85, "unit": "kg"}
